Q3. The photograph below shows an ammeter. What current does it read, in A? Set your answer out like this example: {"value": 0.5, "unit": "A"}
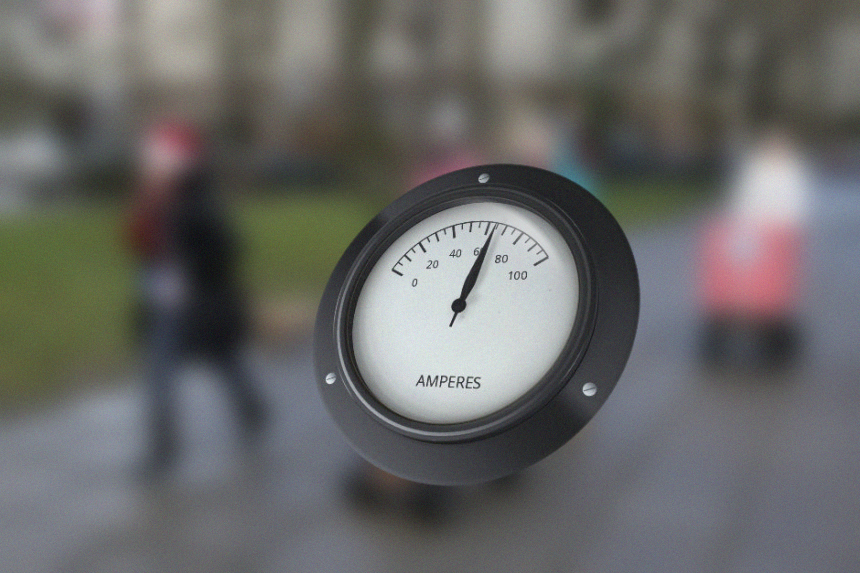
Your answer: {"value": 65, "unit": "A"}
